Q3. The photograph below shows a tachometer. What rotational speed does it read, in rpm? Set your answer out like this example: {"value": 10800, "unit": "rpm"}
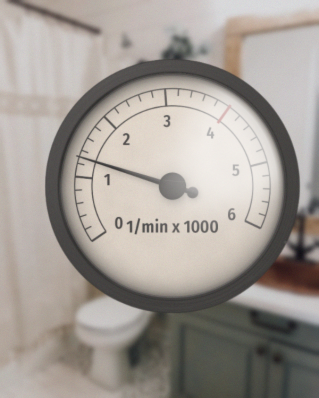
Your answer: {"value": 1300, "unit": "rpm"}
